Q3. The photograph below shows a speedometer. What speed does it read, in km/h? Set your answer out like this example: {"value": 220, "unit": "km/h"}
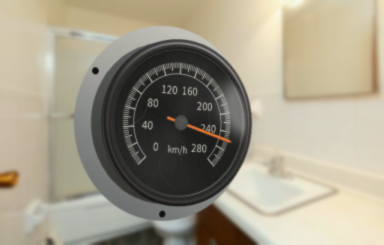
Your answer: {"value": 250, "unit": "km/h"}
